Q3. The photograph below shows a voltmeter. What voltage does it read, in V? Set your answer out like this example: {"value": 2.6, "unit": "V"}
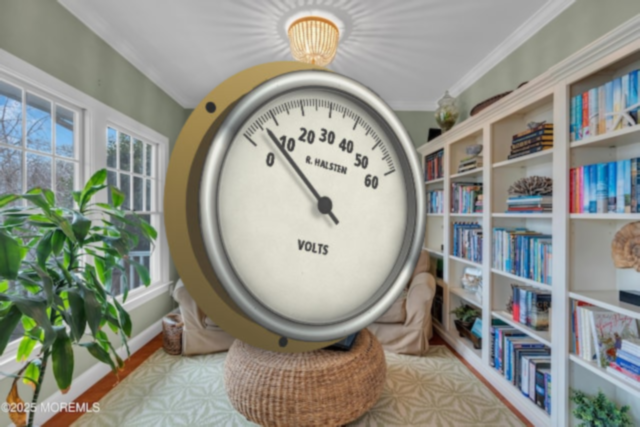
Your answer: {"value": 5, "unit": "V"}
